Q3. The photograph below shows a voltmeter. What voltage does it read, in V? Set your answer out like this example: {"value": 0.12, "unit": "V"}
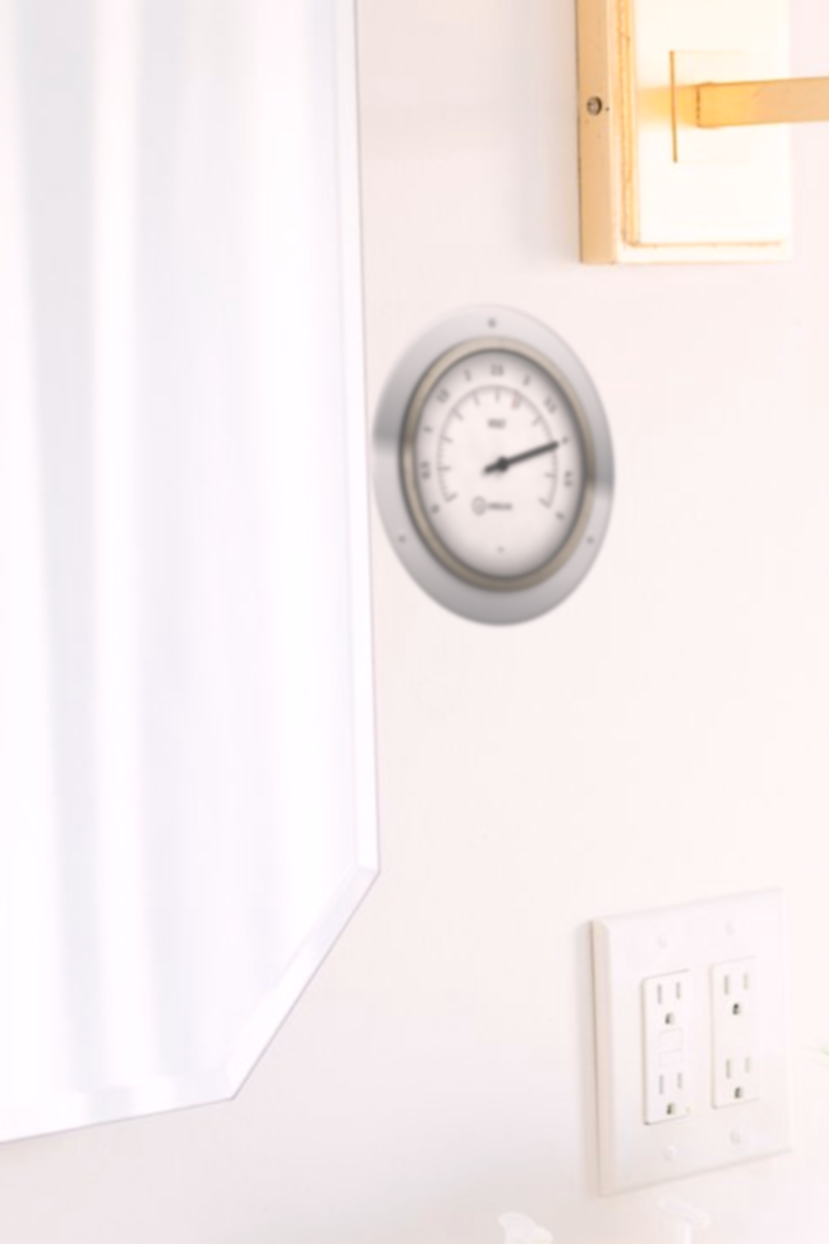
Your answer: {"value": 4, "unit": "V"}
